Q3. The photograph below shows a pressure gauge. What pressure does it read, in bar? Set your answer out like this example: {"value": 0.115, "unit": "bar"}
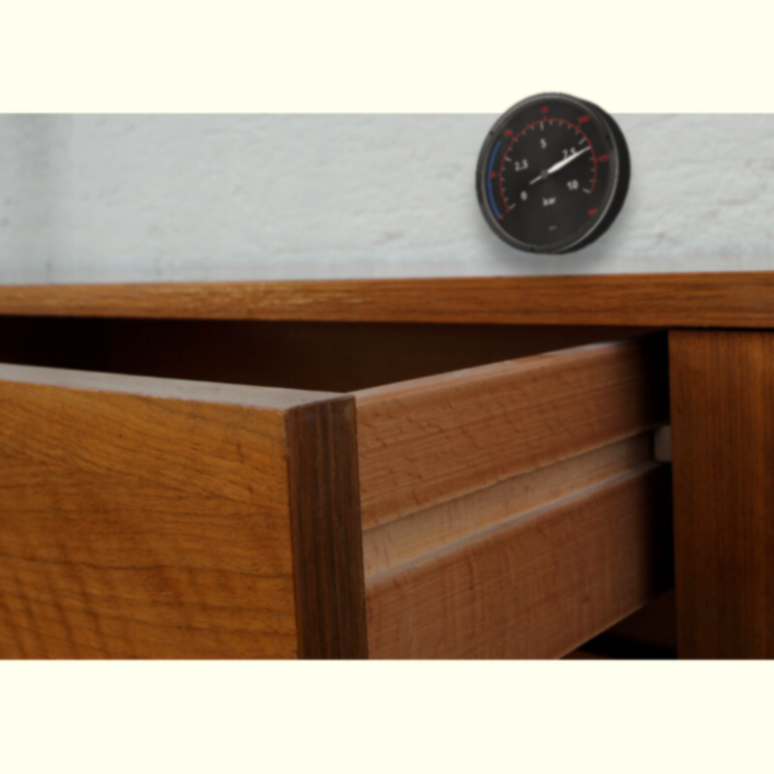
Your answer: {"value": 8, "unit": "bar"}
